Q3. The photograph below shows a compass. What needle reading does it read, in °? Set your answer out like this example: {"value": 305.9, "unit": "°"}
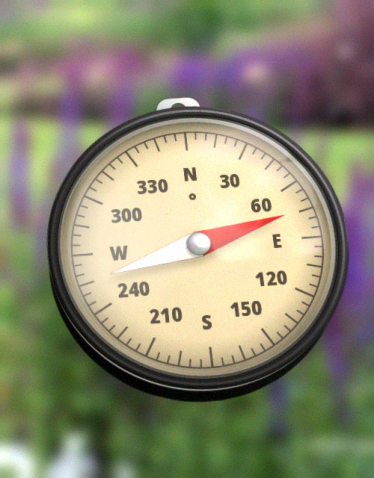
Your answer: {"value": 75, "unit": "°"}
